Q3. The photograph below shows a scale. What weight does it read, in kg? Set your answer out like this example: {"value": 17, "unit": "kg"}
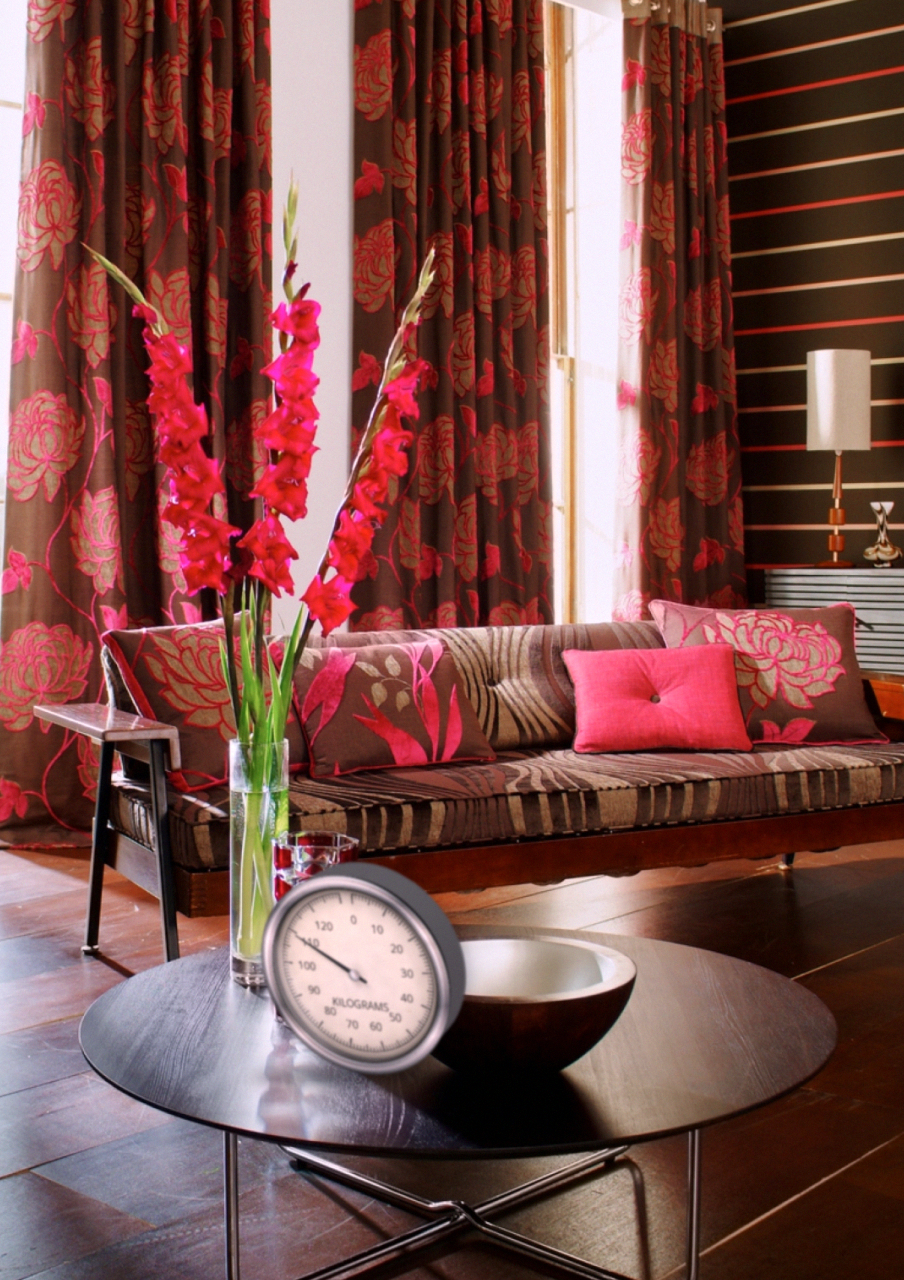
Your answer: {"value": 110, "unit": "kg"}
